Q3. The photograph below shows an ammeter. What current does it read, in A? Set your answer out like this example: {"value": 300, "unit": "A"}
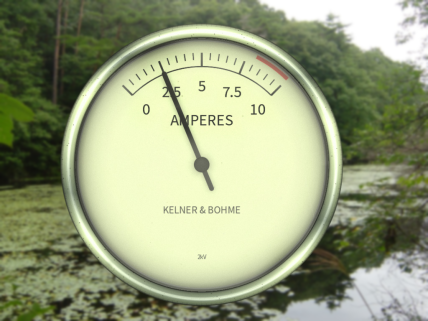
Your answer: {"value": 2.5, "unit": "A"}
